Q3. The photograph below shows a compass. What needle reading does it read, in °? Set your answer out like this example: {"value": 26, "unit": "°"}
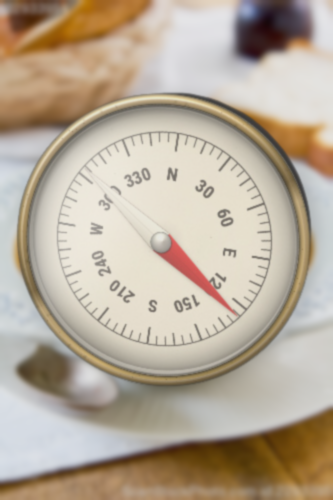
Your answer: {"value": 125, "unit": "°"}
